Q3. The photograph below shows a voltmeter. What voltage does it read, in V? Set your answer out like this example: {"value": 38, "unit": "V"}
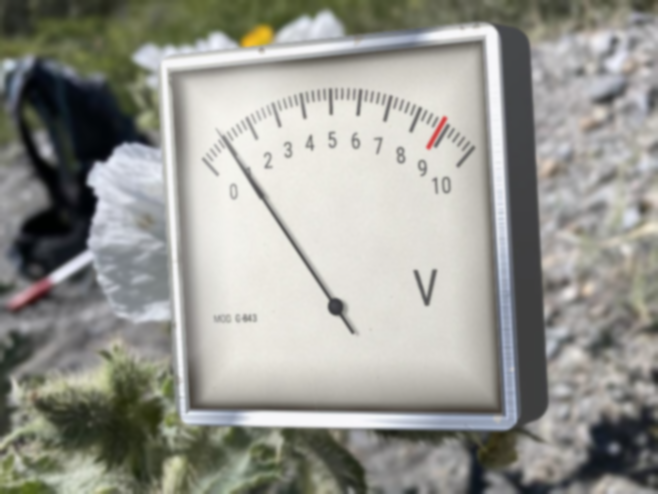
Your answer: {"value": 1, "unit": "V"}
